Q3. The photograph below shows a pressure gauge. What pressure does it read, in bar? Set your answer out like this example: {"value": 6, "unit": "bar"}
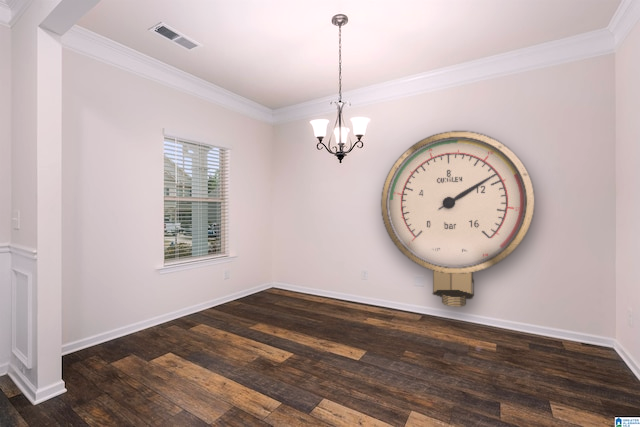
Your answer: {"value": 11.5, "unit": "bar"}
